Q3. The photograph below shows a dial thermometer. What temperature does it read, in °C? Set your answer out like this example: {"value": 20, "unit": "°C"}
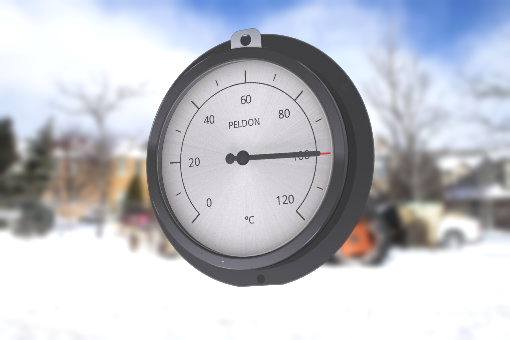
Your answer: {"value": 100, "unit": "°C"}
